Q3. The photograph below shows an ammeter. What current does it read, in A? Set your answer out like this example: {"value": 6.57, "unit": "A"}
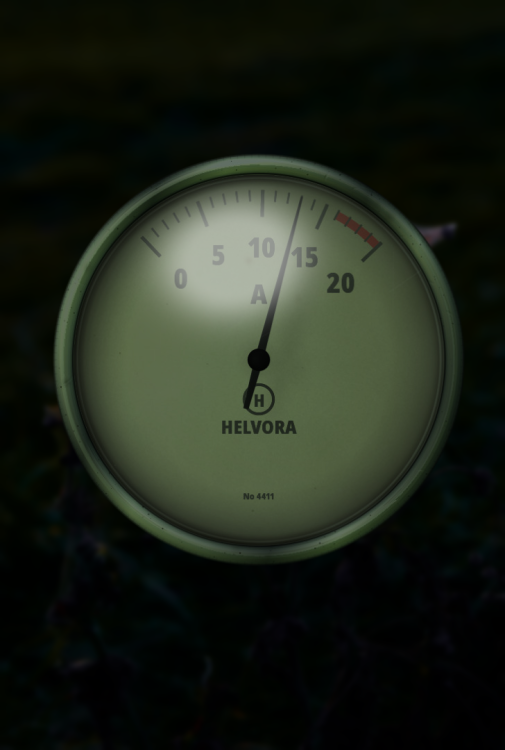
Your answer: {"value": 13, "unit": "A"}
